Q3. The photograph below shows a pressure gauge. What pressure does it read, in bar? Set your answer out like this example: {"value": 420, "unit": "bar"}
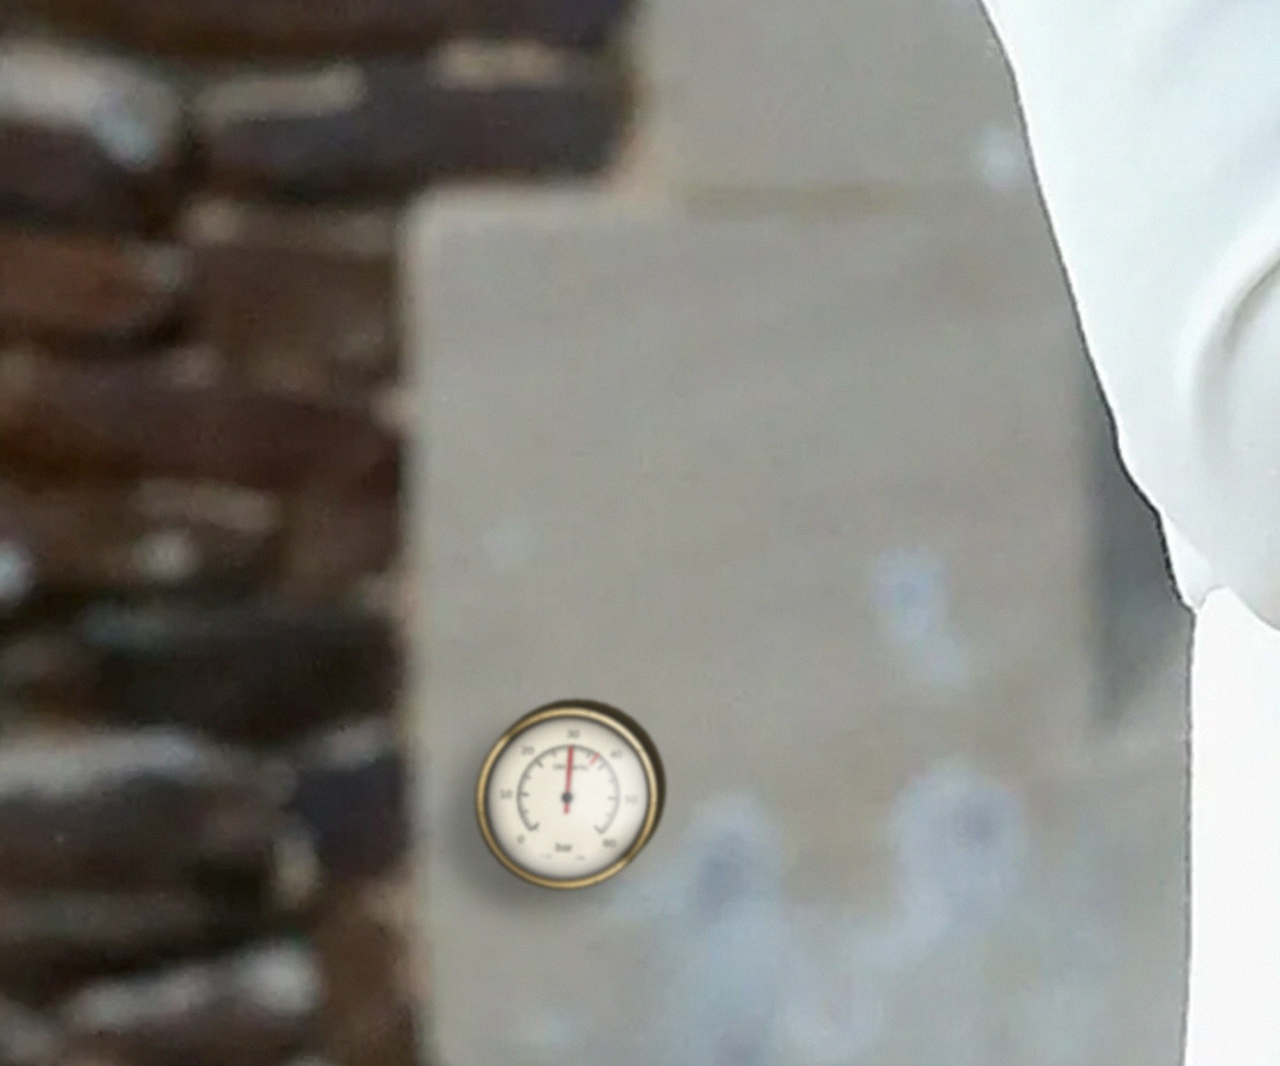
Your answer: {"value": 30, "unit": "bar"}
